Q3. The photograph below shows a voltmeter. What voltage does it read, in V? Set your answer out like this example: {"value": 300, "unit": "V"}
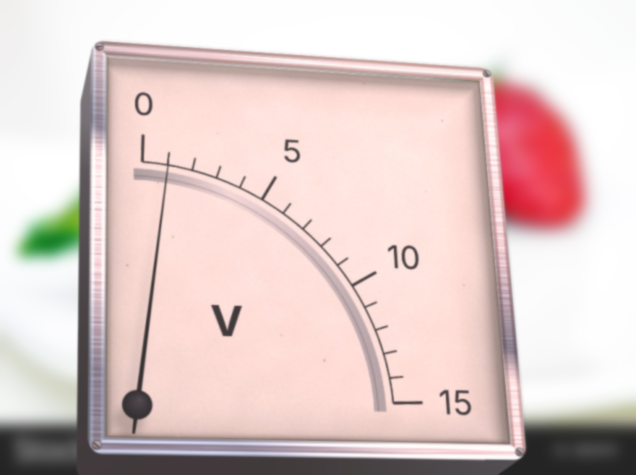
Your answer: {"value": 1, "unit": "V"}
